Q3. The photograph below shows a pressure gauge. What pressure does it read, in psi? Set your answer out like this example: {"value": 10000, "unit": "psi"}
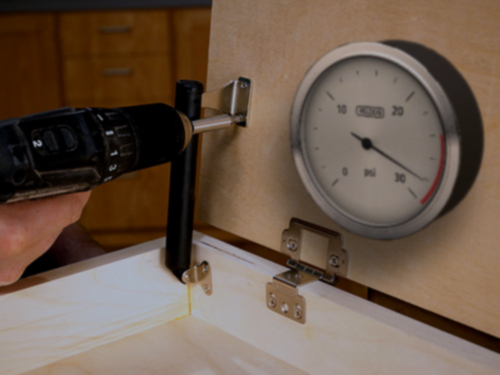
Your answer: {"value": 28, "unit": "psi"}
